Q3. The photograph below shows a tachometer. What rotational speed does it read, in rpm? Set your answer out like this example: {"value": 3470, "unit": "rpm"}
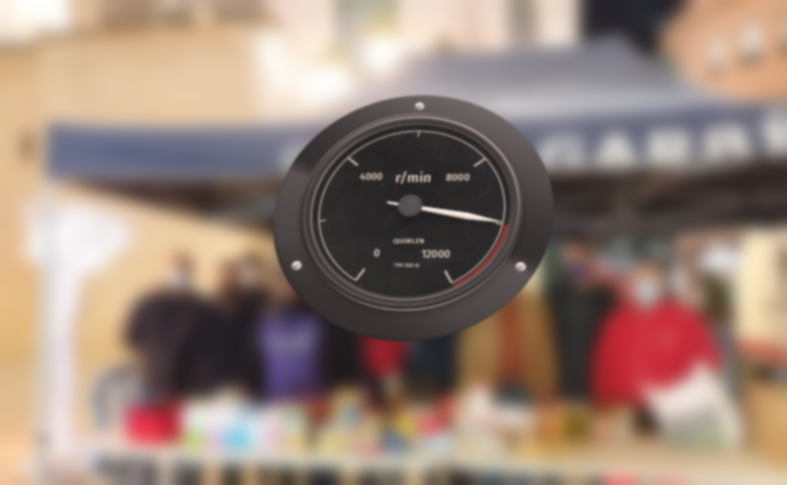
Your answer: {"value": 10000, "unit": "rpm"}
